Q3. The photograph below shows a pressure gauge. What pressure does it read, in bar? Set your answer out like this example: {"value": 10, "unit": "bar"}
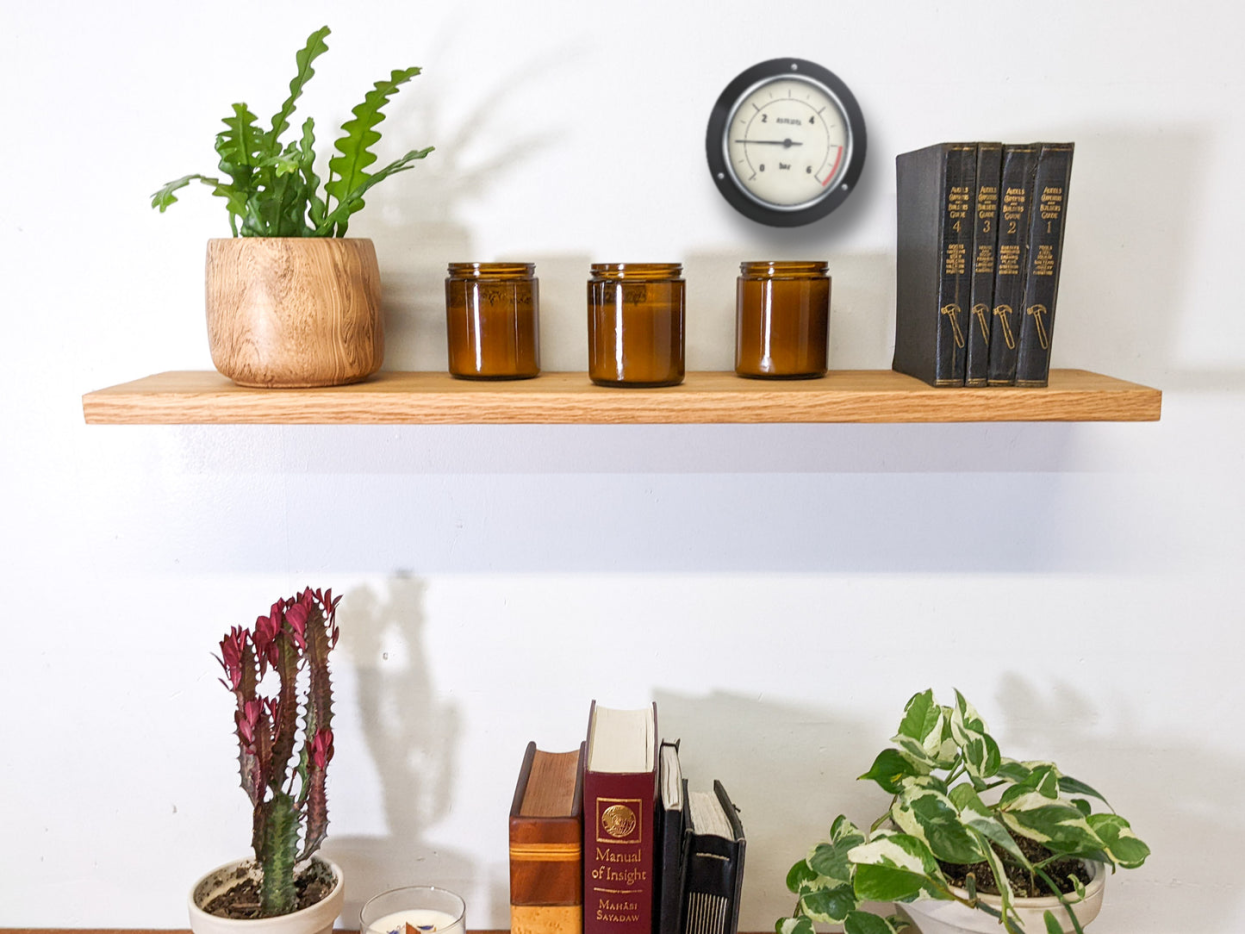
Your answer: {"value": 1, "unit": "bar"}
